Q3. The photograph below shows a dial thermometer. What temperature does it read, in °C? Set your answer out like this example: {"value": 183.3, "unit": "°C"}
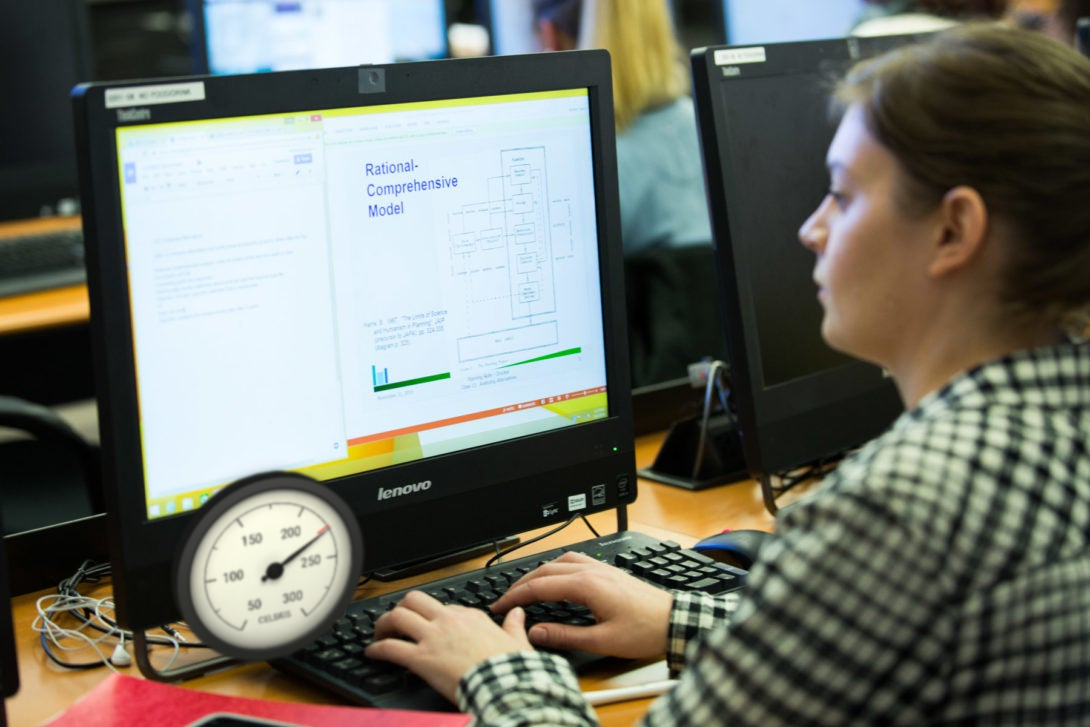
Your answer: {"value": 225, "unit": "°C"}
